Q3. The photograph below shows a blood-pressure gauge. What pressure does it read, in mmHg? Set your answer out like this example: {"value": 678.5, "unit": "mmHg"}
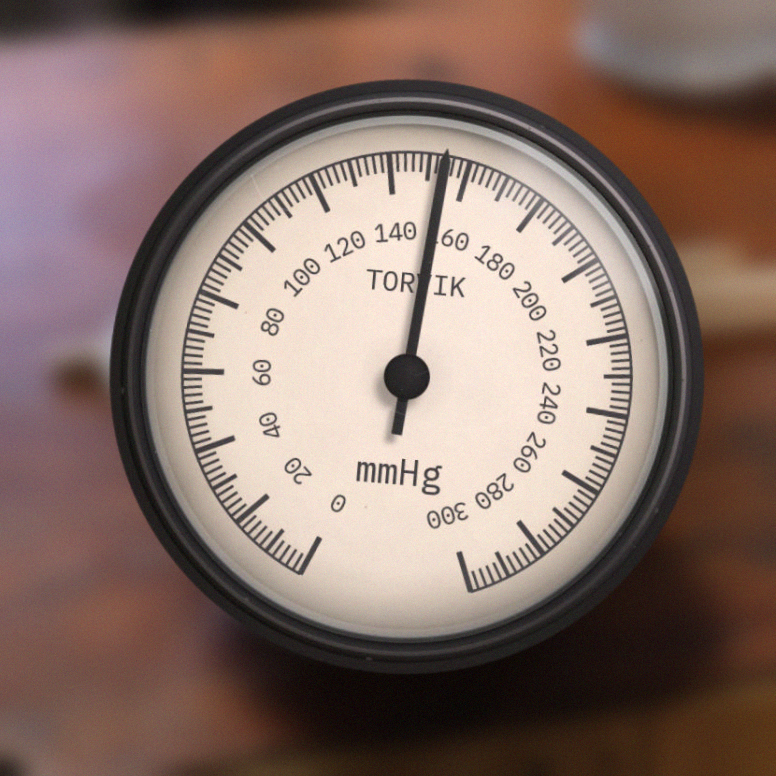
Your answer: {"value": 154, "unit": "mmHg"}
